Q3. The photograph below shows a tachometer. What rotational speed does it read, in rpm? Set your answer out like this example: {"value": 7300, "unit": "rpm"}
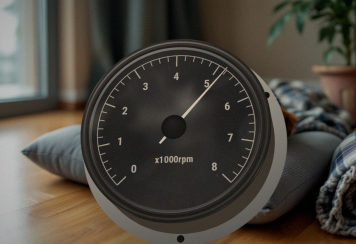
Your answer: {"value": 5200, "unit": "rpm"}
